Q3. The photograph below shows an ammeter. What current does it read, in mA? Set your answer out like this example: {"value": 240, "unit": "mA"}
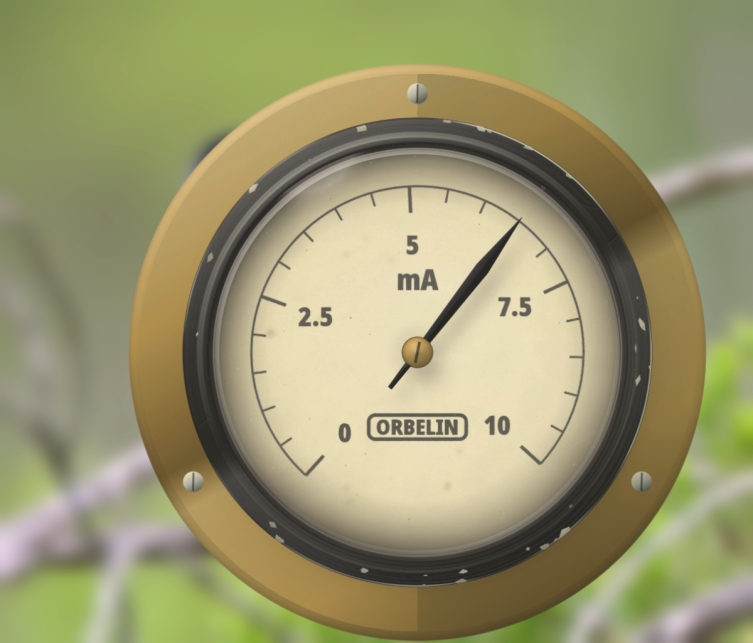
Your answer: {"value": 6.5, "unit": "mA"}
